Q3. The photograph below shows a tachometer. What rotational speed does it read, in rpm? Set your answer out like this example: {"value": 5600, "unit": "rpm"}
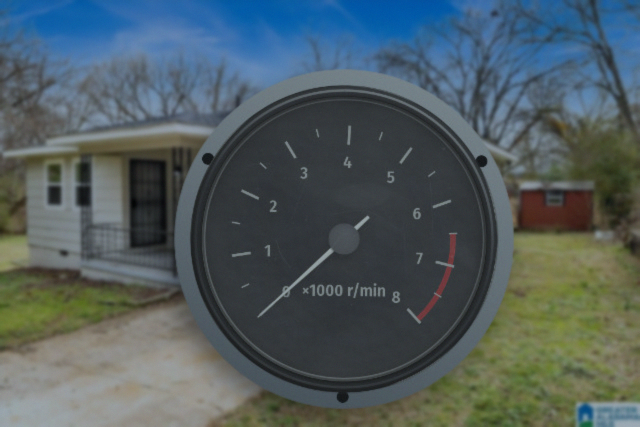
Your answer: {"value": 0, "unit": "rpm"}
